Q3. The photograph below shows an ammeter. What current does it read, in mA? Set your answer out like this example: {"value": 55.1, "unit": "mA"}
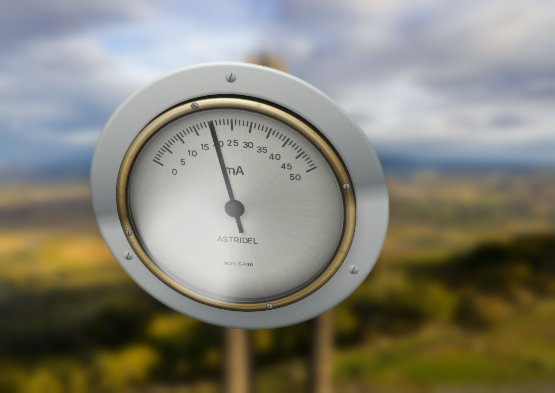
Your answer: {"value": 20, "unit": "mA"}
